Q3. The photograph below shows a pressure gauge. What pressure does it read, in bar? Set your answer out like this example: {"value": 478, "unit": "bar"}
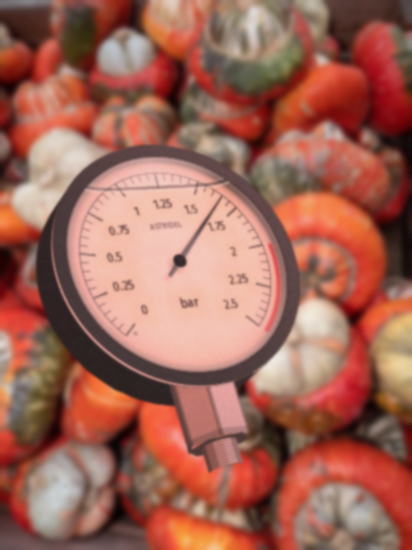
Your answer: {"value": 1.65, "unit": "bar"}
